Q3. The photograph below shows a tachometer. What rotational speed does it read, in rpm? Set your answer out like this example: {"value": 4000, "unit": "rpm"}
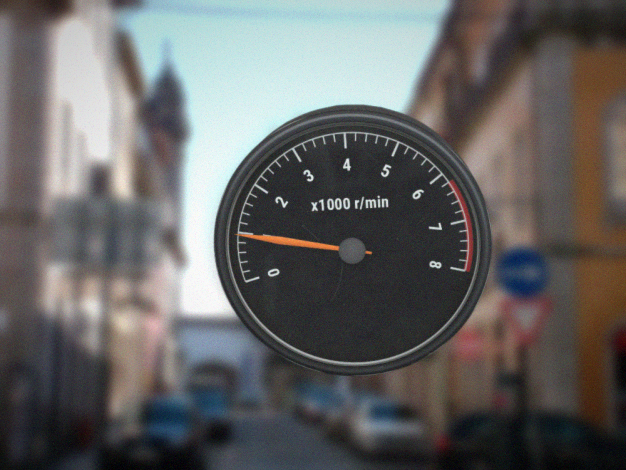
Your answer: {"value": 1000, "unit": "rpm"}
